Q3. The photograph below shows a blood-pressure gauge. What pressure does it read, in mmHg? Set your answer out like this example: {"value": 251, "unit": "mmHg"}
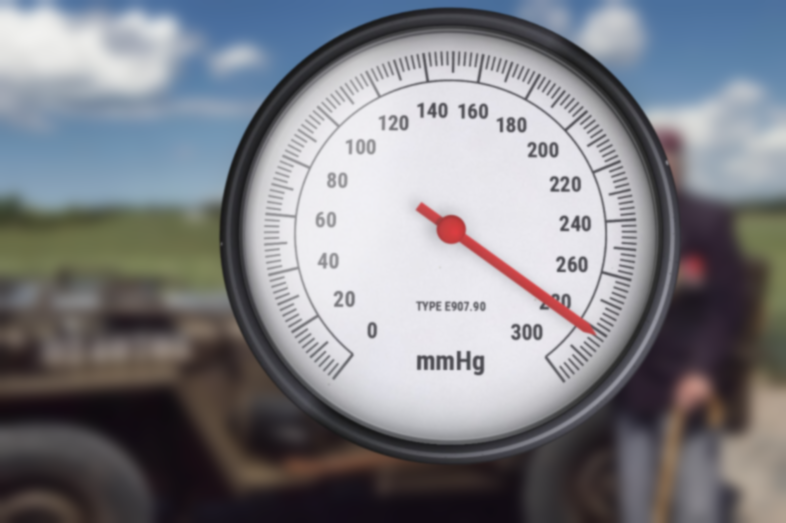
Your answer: {"value": 282, "unit": "mmHg"}
